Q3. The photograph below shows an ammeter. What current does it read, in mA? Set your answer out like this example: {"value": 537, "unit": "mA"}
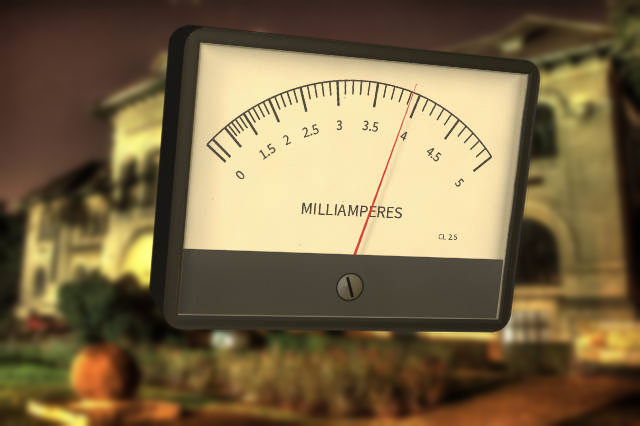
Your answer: {"value": 3.9, "unit": "mA"}
